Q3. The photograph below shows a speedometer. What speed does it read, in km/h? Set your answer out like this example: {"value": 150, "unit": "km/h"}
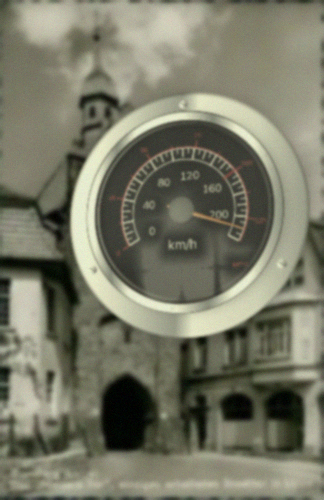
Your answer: {"value": 210, "unit": "km/h"}
